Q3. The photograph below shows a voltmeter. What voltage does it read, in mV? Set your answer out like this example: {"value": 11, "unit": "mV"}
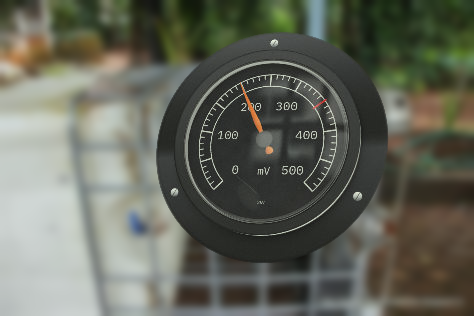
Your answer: {"value": 200, "unit": "mV"}
